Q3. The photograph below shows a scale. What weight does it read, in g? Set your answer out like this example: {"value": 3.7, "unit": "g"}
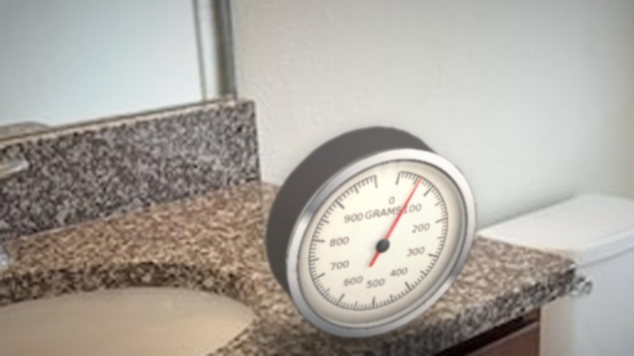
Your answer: {"value": 50, "unit": "g"}
